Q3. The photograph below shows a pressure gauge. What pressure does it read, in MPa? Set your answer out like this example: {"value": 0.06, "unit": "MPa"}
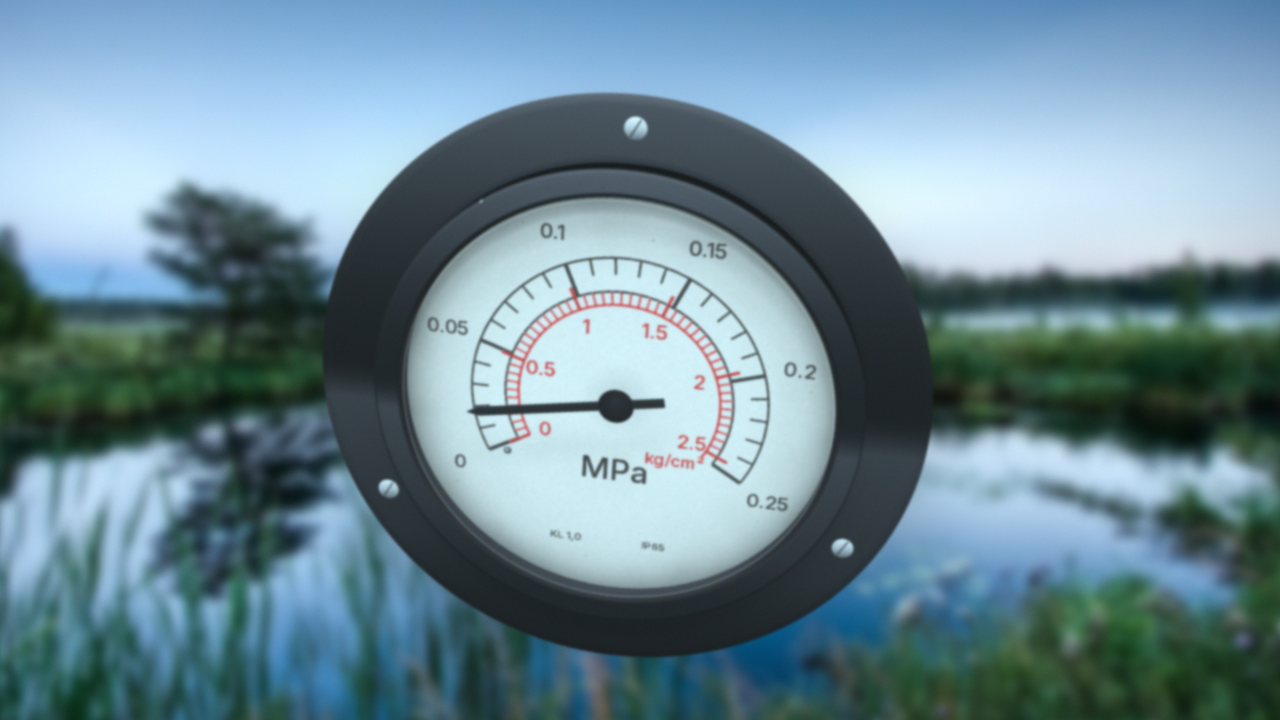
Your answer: {"value": 0.02, "unit": "MPa"}
